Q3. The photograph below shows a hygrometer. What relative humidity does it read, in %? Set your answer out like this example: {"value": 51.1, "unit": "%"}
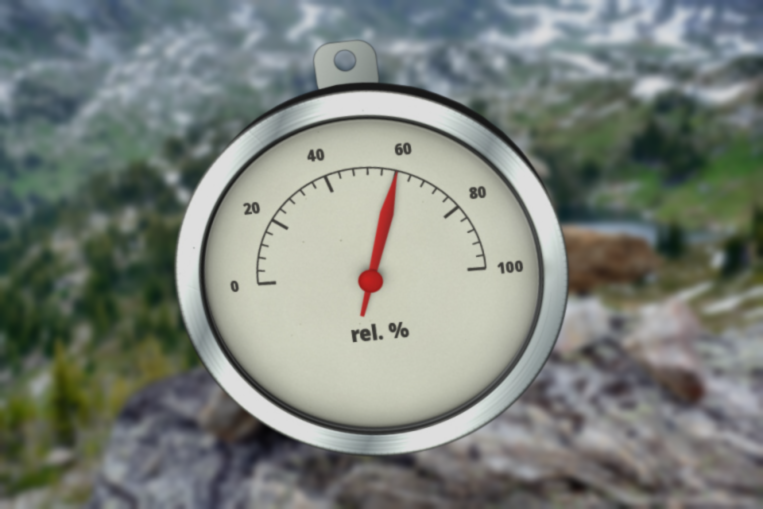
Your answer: {"value": 60, "unit": "%"}
